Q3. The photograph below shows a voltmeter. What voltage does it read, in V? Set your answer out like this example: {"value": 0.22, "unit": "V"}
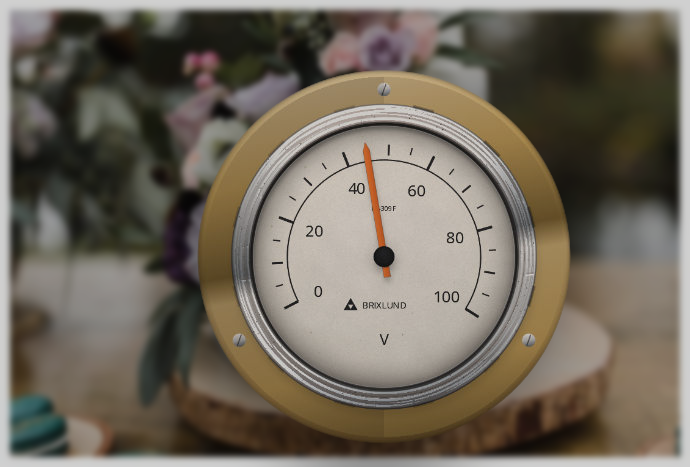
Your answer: {"value": 45, "unit": "V"}
